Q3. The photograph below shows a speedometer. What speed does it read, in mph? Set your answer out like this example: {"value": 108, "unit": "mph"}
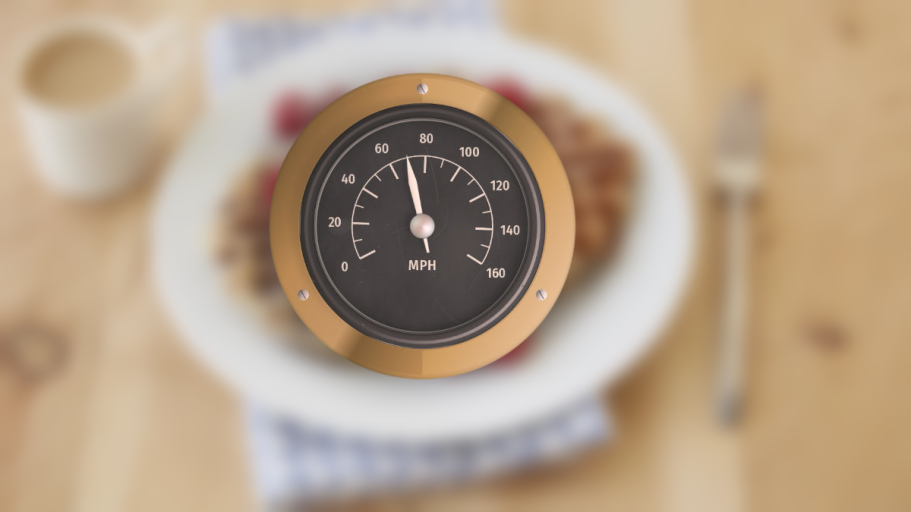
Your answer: {"value": 70, "unit": "mph"}
